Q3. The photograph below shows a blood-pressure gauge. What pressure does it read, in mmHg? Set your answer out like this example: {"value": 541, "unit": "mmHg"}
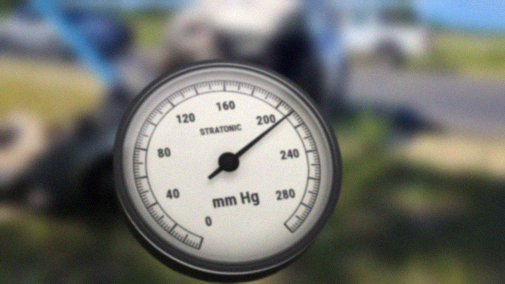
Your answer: {"value": 210, "unit": "mmHg"}
